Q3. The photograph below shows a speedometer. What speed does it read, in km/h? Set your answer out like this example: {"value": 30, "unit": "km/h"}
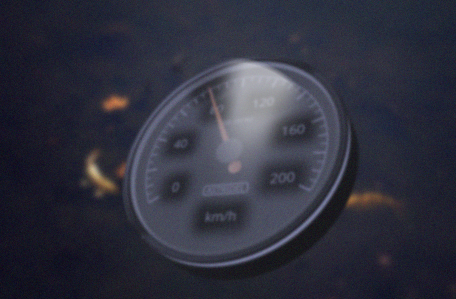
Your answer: {"value": 80, "unit": "km/h"}
